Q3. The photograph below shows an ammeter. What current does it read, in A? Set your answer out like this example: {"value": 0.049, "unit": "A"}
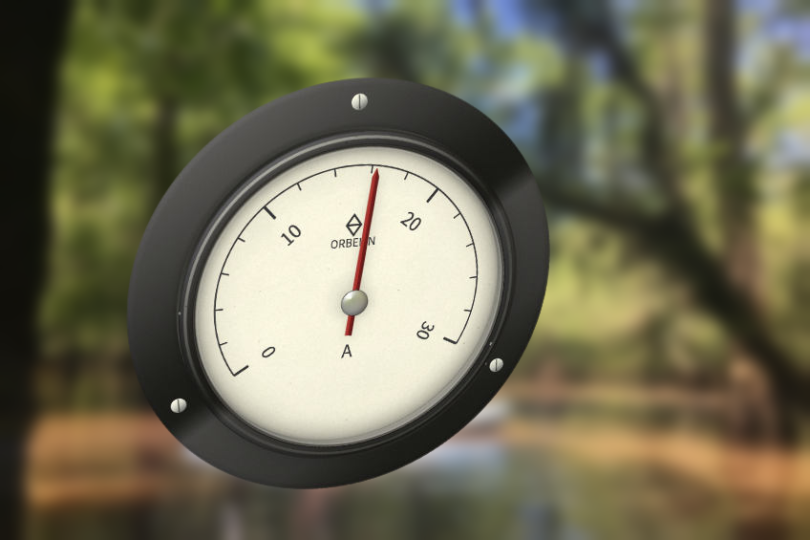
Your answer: {"value": 16, "unit": "A"}
